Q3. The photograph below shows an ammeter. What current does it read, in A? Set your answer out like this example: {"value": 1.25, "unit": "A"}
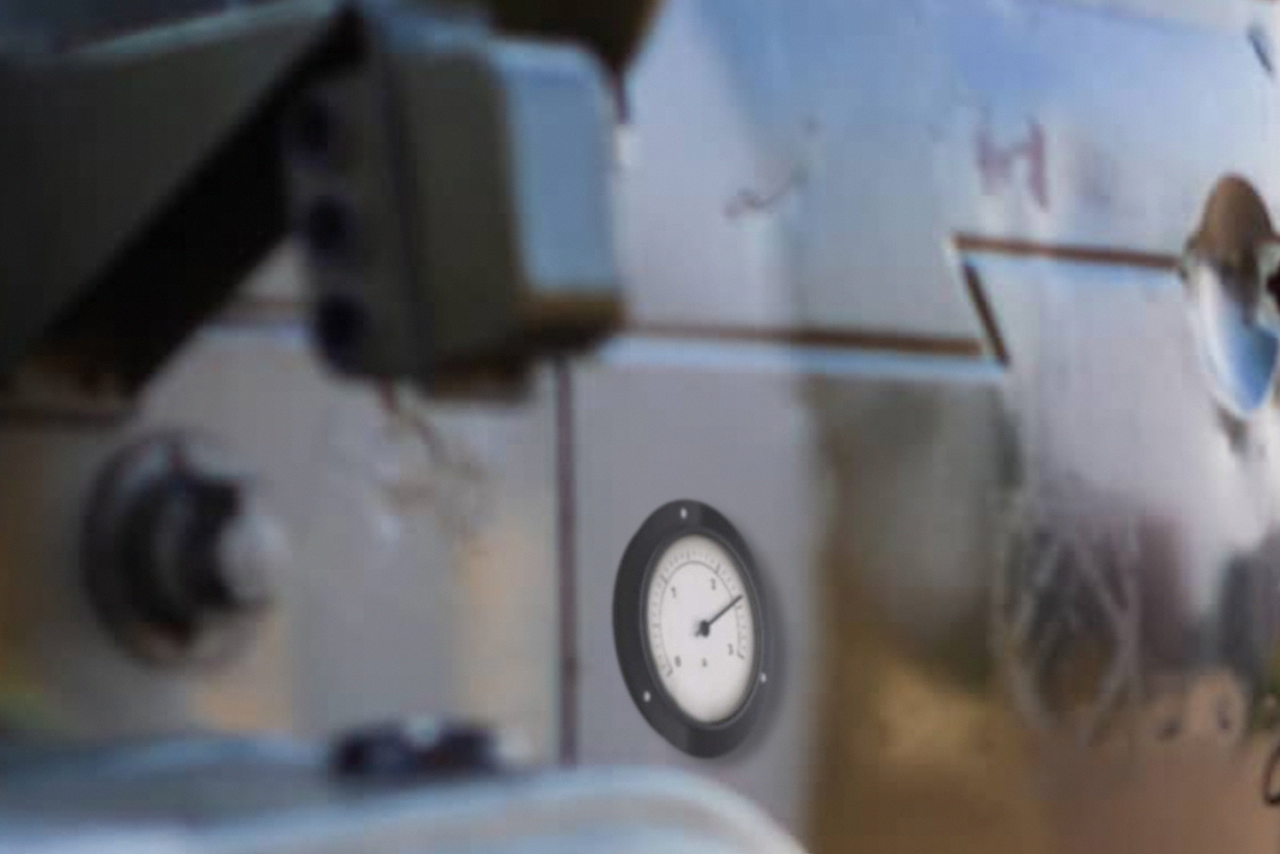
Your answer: {"value": 2.4, "unit": "A"}
